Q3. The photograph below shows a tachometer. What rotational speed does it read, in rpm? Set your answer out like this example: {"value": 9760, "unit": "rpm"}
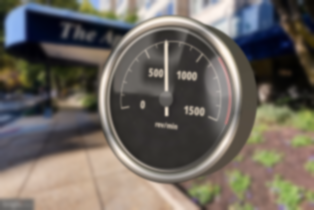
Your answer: {"value": 700, "unit": "rpm"}
